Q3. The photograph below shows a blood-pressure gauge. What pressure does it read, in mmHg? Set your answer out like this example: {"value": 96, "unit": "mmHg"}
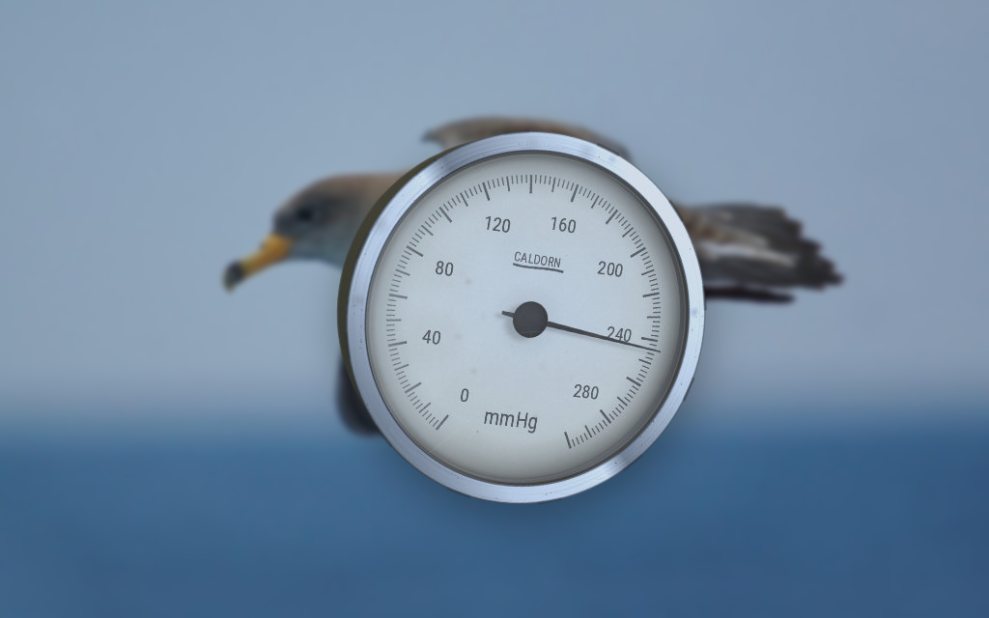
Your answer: {"value": 244, "unit": "mmHg"}
